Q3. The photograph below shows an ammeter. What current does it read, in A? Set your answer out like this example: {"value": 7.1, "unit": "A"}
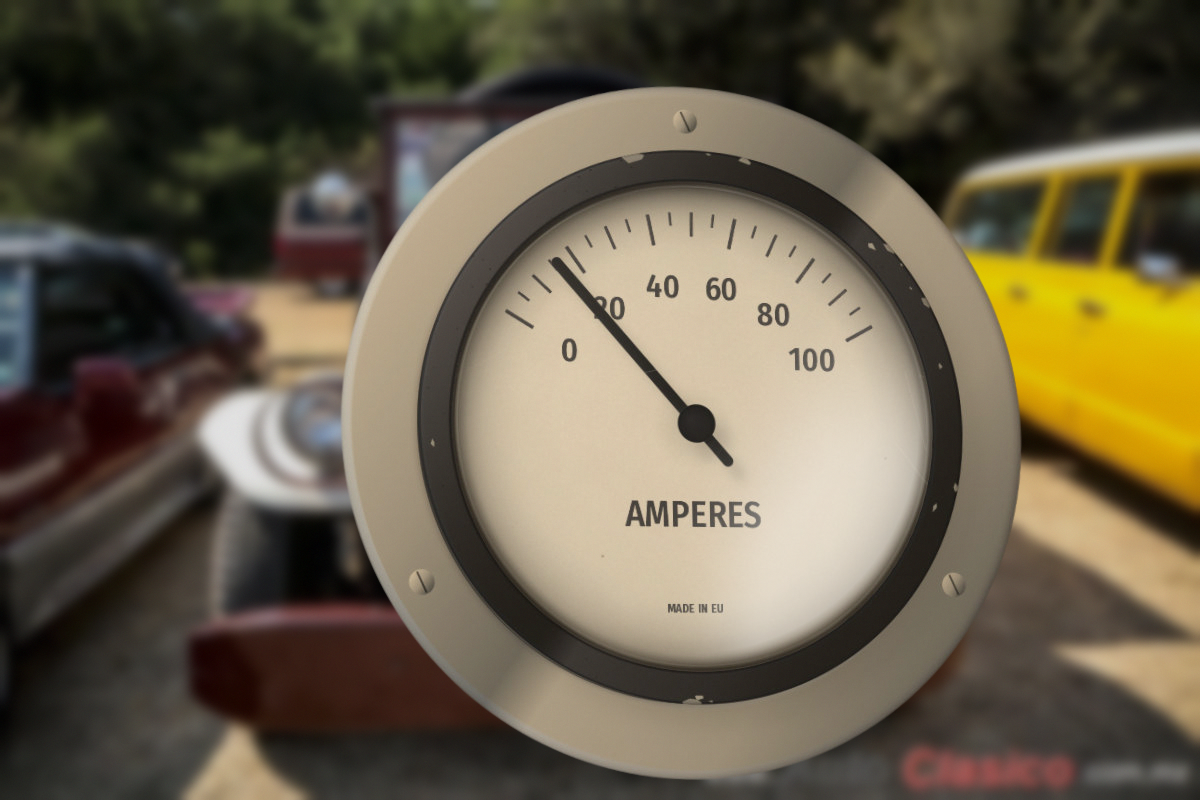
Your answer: {"value": 15, "unit": "A"}
